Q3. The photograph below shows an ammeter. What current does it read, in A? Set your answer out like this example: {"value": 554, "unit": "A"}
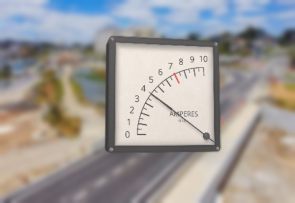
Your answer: {"value": 4, "unit": "A"}
